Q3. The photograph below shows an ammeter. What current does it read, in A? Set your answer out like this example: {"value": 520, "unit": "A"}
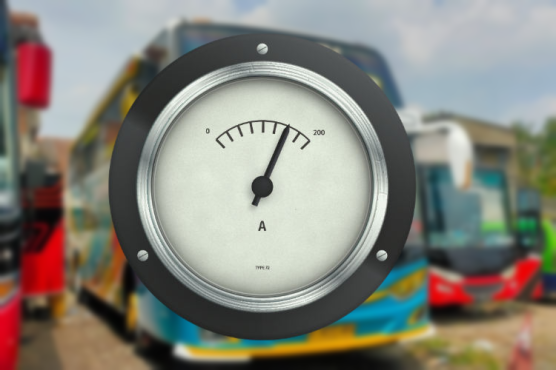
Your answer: {"value": 150, "unit": "A"}
